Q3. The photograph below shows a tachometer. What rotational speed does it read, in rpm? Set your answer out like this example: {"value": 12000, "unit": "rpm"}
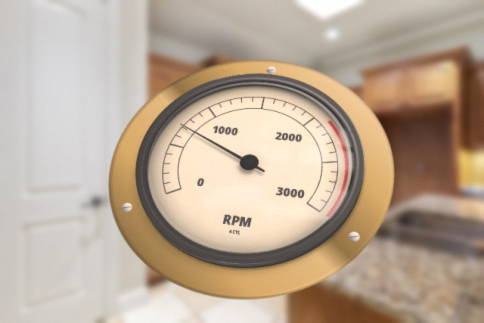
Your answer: {"value": 700, "unit": "rpm"}
